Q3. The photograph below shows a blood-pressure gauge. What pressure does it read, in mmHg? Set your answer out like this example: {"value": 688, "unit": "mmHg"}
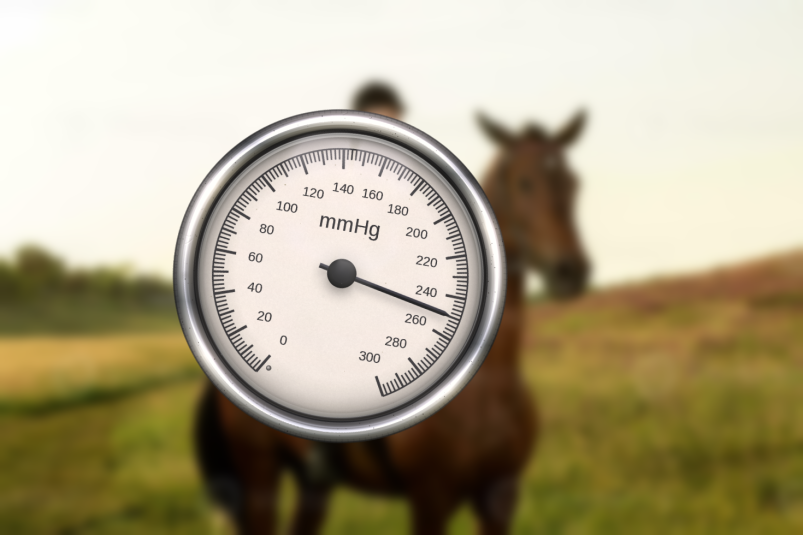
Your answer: {"value": 250, "unit": "mmHg"}
